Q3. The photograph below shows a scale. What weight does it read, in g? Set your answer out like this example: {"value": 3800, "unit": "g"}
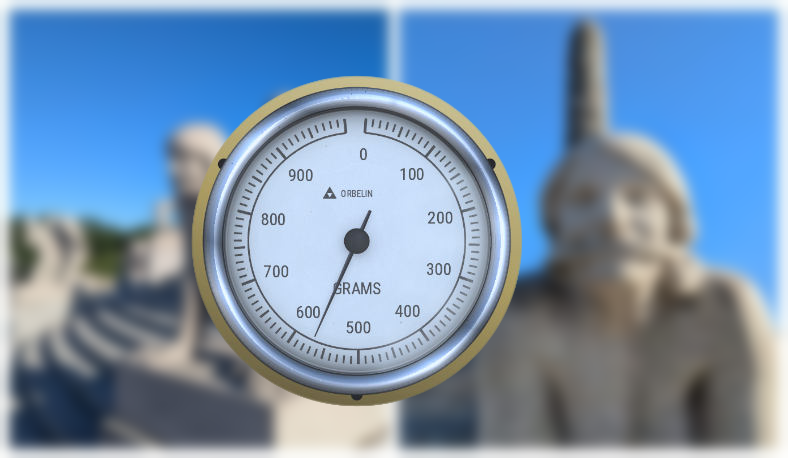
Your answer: {"value": 570, "unit": "g"}
